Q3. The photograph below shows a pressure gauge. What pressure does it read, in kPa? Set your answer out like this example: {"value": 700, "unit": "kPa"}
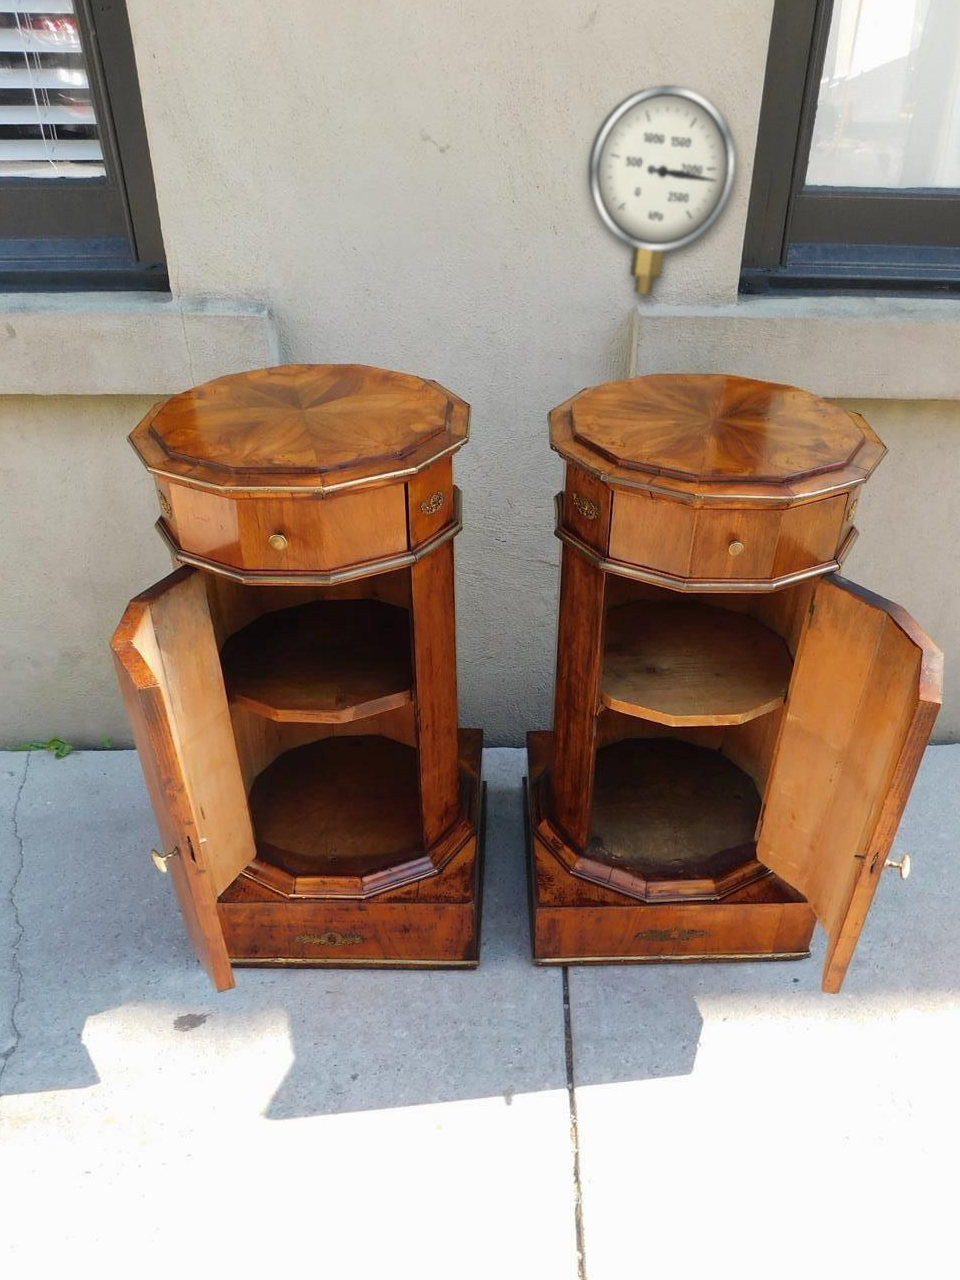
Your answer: {"value": 2100, "unit": "kPa"}
